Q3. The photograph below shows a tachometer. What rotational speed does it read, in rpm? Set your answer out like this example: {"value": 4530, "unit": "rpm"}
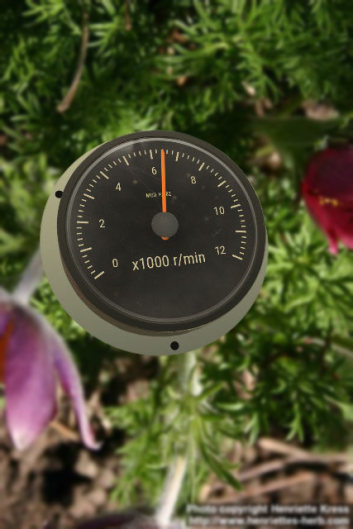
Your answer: {"value": 6400, "unit": "rpm"}
